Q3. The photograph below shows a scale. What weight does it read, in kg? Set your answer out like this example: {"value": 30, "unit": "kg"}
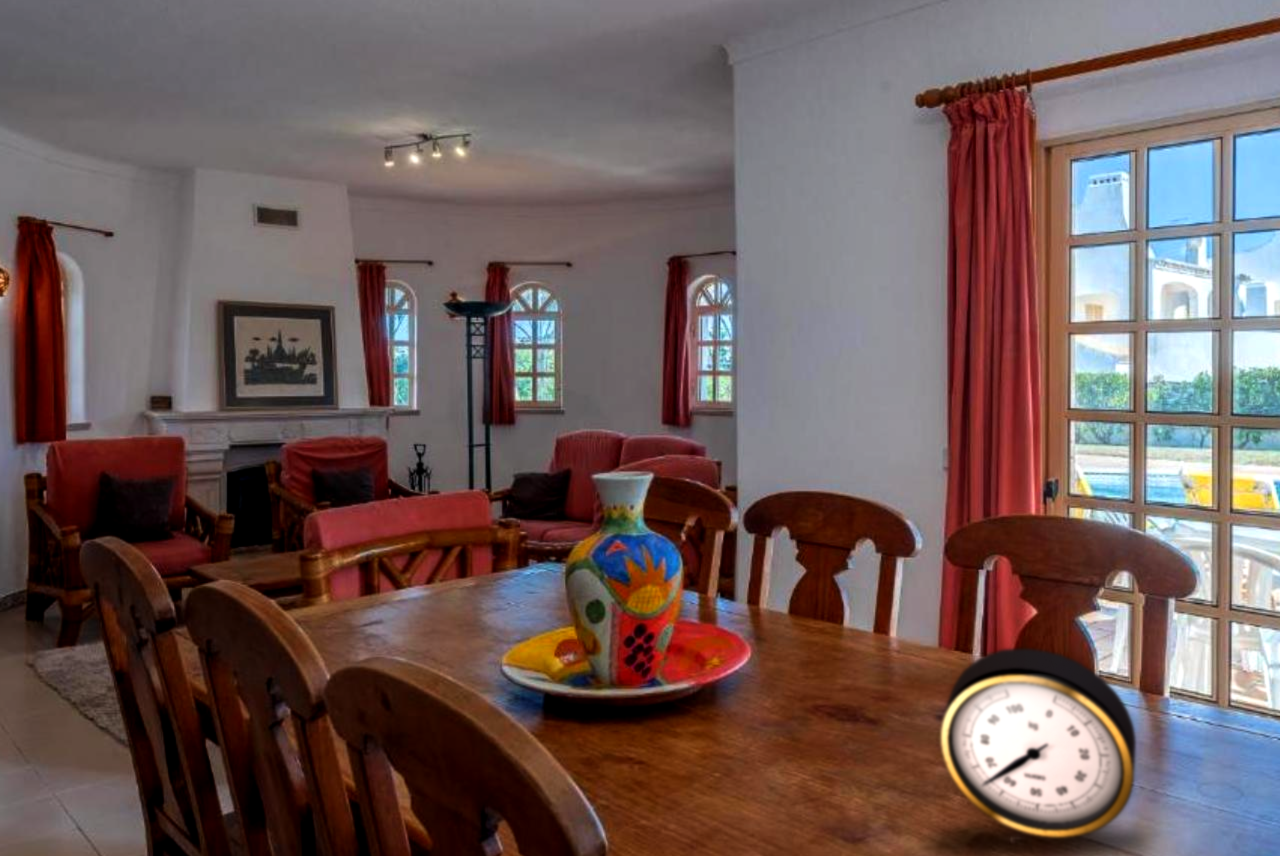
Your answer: {"value": 65, "unit": "kg"}
